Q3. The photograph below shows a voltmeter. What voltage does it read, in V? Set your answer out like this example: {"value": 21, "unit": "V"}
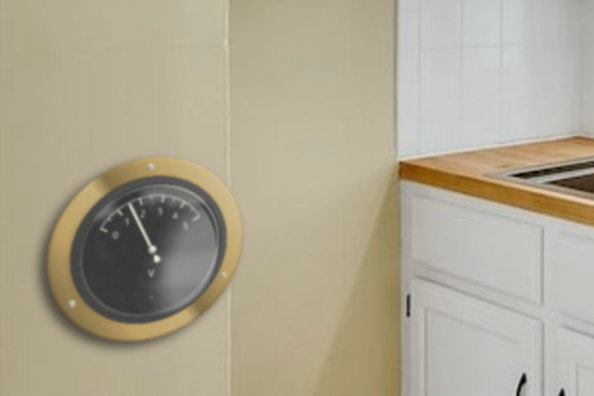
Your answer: {"value": 1.5, "unit": "V"}
